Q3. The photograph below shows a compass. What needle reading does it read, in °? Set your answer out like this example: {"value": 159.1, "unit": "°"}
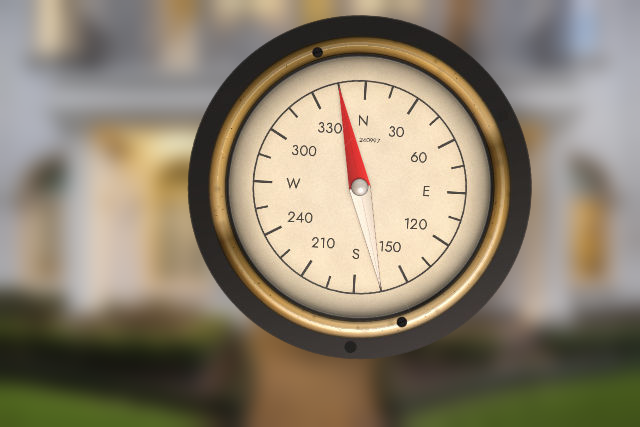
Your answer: {"value": 345, "unit": "°"}
